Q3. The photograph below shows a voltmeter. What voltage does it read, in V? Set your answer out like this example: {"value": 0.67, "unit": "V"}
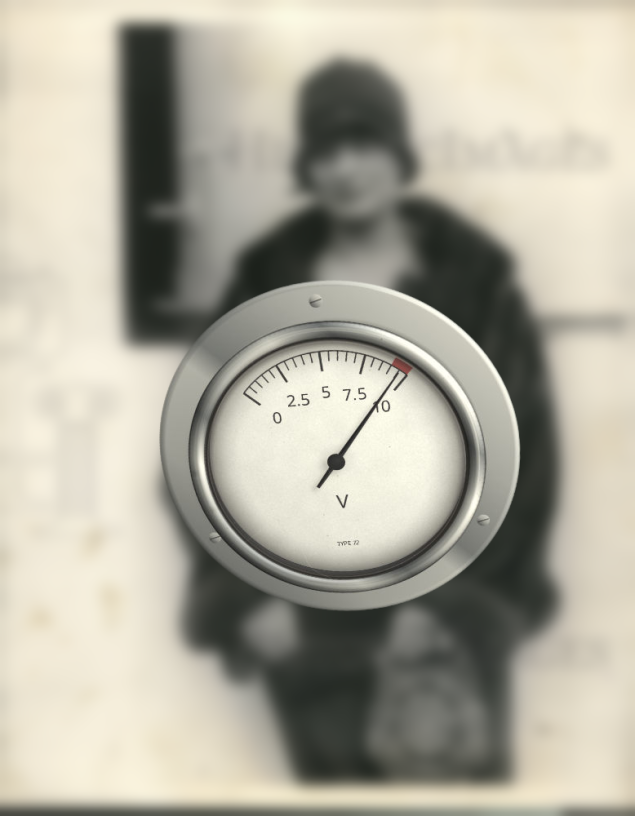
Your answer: {"value": 9.5, "unit": "V"}
